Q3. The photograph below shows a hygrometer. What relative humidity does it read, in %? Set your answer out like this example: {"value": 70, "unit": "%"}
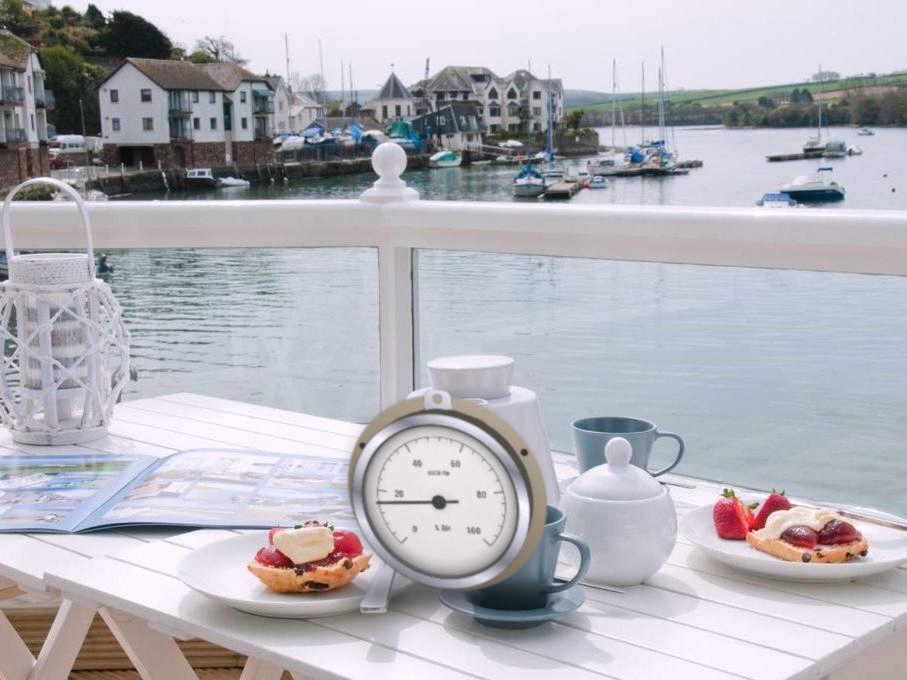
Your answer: {"value": 16, "unit": "%"}
